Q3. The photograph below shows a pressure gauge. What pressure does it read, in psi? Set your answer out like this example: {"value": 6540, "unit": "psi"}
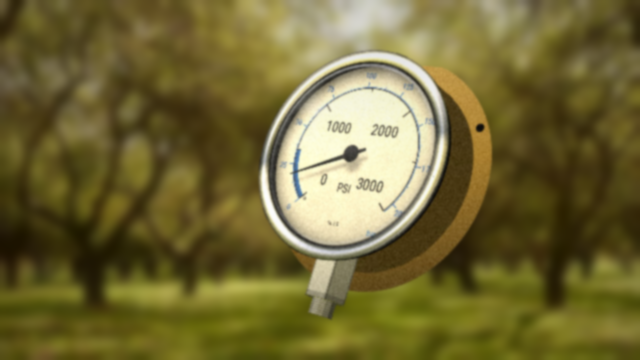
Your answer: {"value": 250, "unit": "psi"}
